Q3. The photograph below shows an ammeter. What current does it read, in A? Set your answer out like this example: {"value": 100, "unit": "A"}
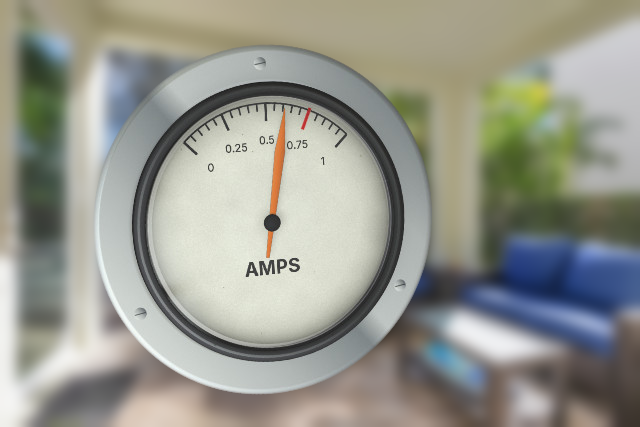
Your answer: {"value": 0.6, "unit": "A"}
